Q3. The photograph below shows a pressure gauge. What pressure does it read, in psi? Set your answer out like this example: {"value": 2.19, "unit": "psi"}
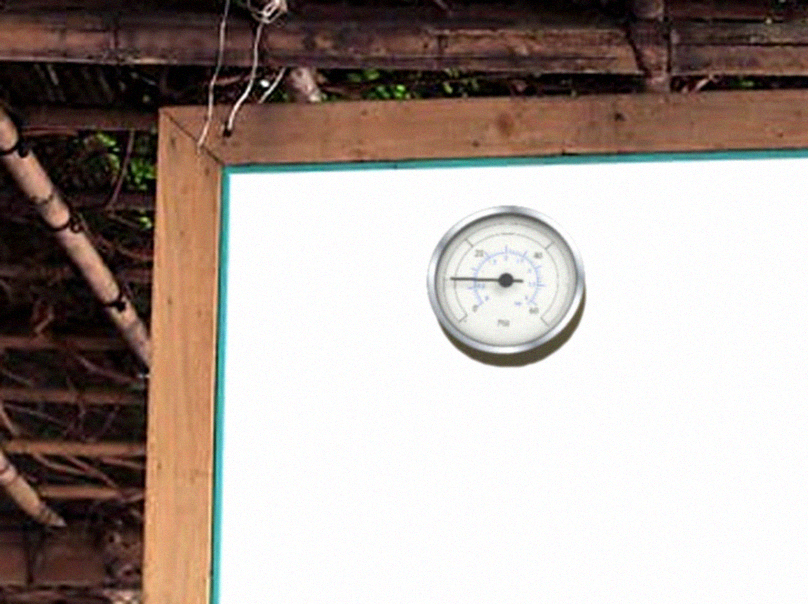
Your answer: {"value": 10, "unit": "psi"}
